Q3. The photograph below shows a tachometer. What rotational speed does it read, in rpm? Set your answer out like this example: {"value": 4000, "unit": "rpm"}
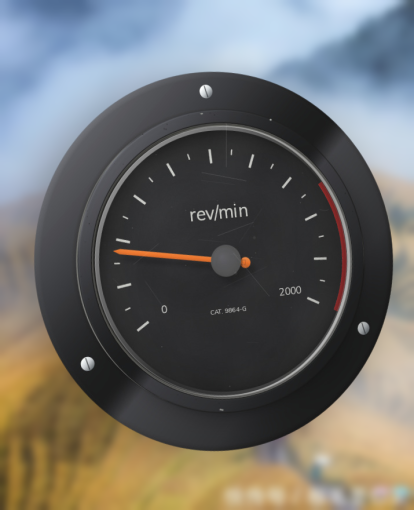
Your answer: {"value": 350, "unit": "rpm"}
